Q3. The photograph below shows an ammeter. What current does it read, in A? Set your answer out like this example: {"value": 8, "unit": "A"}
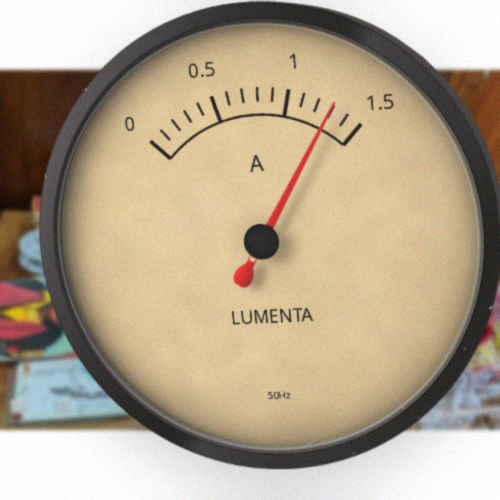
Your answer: {"value": 1.3, "unit": "A"}
